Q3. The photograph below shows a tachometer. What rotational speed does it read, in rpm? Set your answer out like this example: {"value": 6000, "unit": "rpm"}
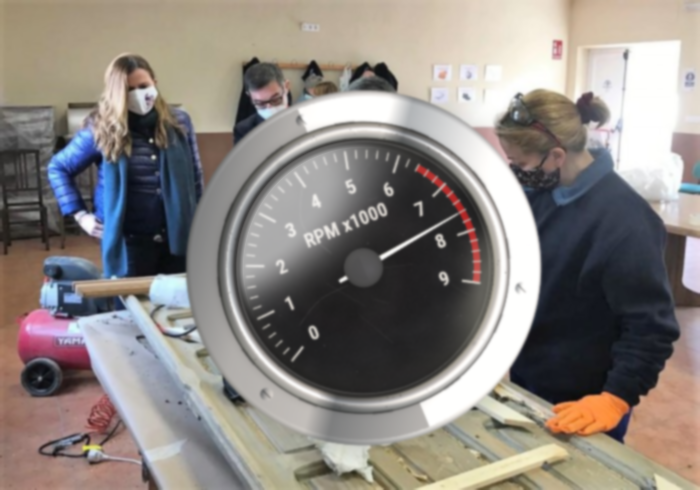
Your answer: {"value": 7600, "unit": "rpm"}
